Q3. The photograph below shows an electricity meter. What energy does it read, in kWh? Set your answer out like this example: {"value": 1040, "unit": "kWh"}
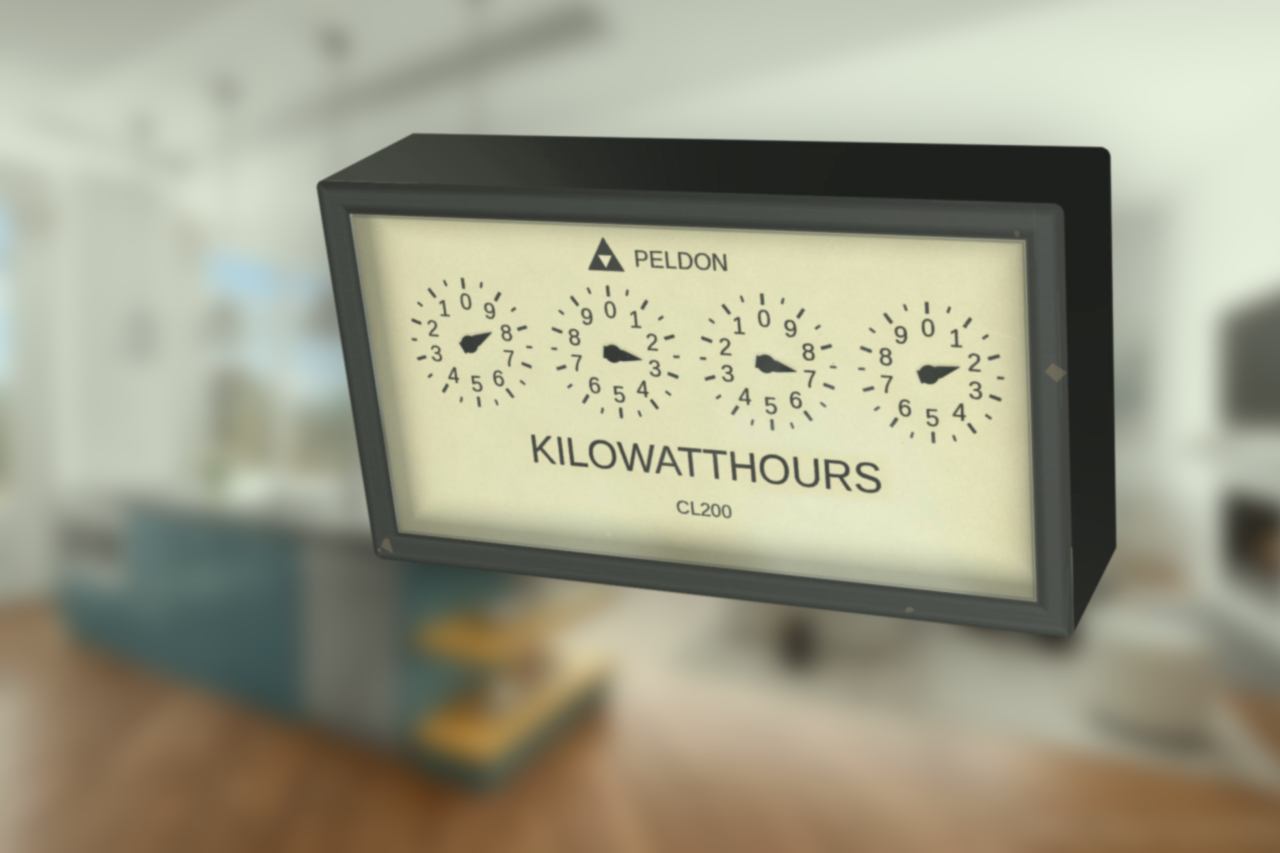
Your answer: {"value": 8272, "unit": "kWh"}
